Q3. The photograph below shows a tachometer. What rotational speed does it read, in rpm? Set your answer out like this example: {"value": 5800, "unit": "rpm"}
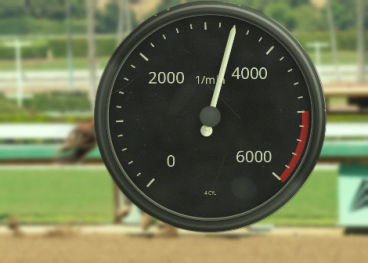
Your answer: {"value": 3400, "unit": "rpm"}
